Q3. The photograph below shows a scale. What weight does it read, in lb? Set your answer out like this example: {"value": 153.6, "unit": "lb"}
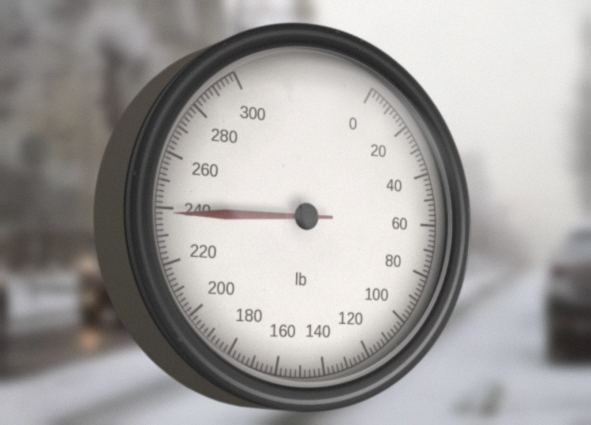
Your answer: {"value": 238, "unit": "lb"}
